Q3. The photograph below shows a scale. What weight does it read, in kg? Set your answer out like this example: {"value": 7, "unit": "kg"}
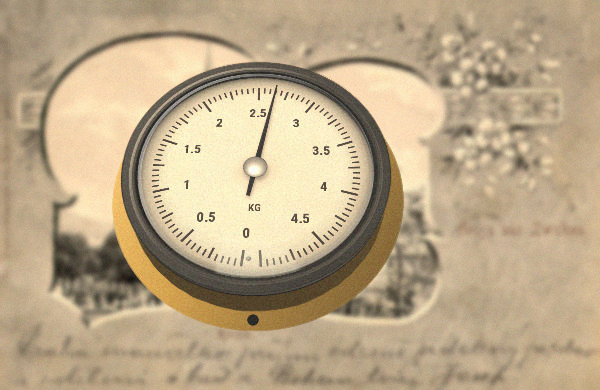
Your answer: {"value": 2.65, "unit": "kg"}
